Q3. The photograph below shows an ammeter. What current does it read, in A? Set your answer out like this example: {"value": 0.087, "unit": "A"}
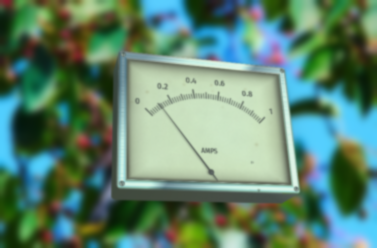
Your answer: {"value": 0.1, "unit": "A"}
